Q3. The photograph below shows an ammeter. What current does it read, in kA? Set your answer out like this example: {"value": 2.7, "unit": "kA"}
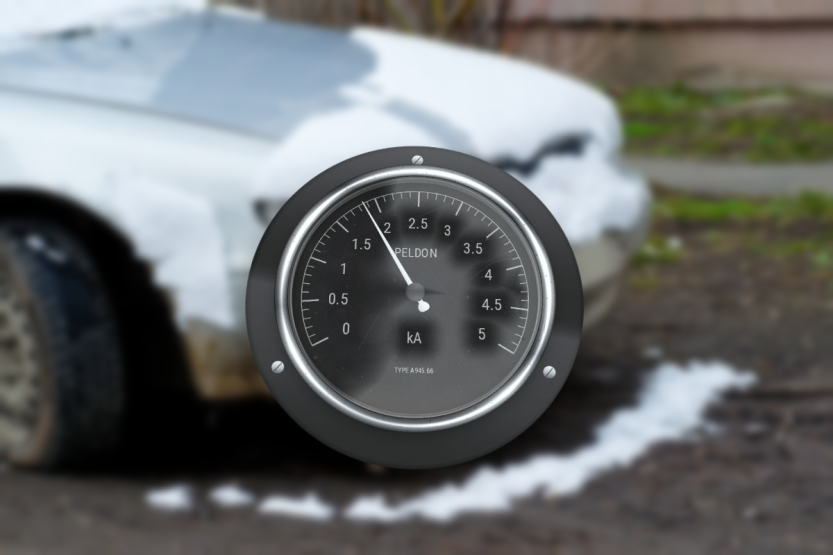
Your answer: {"value": 1.85, "unit": "kA"}
